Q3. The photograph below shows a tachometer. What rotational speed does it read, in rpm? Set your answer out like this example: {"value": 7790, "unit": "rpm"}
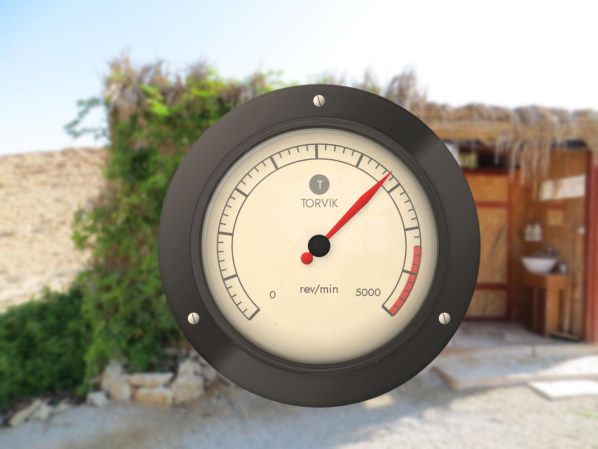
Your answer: {"value": 3350, "unit": "rpm"}
